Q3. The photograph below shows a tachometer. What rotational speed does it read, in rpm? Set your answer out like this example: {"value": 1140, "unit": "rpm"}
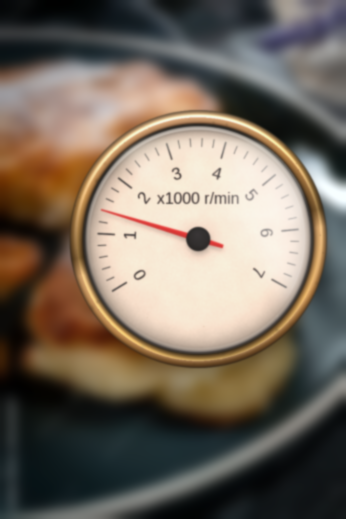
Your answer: {"value": 1400, "unit": "rpm"}
